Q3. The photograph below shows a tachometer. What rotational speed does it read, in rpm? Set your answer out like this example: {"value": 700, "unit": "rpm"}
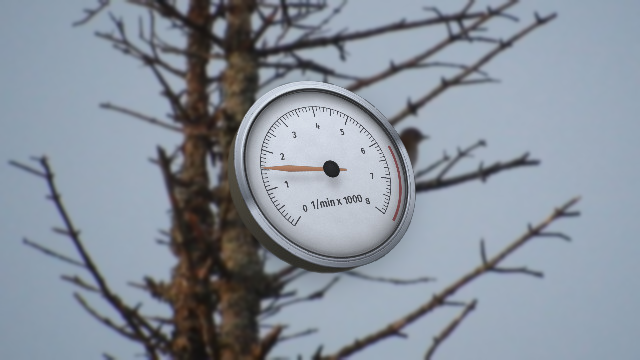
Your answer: {"value": 1500, "unit": "rpm"}
